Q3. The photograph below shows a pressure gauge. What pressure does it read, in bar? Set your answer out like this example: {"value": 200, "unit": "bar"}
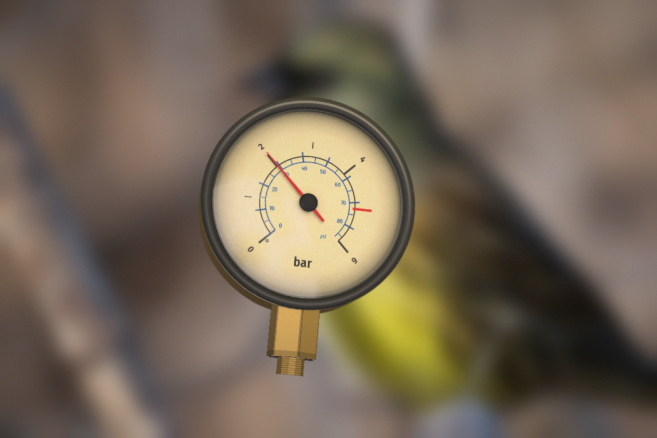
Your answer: {"value": 2, "unit": "bar"}
